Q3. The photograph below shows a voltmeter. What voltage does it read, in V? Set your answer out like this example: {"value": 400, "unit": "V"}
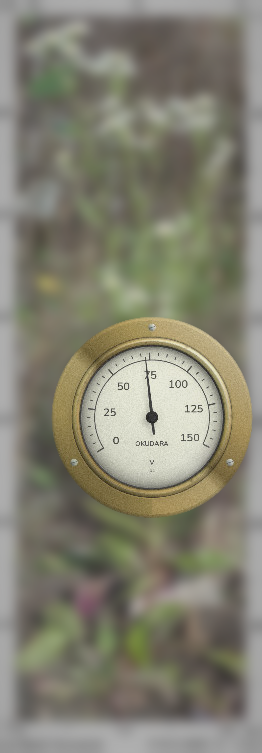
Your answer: {"value": 72.5, "unit": "V"}
